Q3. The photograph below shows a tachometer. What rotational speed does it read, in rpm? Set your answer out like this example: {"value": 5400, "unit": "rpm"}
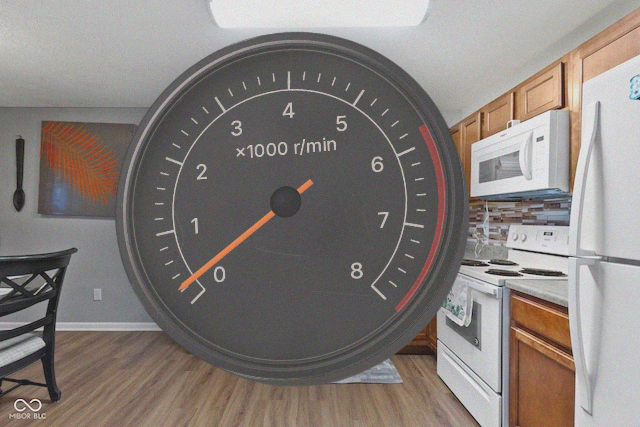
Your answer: {"value": 200, "unit": "rpm"}
